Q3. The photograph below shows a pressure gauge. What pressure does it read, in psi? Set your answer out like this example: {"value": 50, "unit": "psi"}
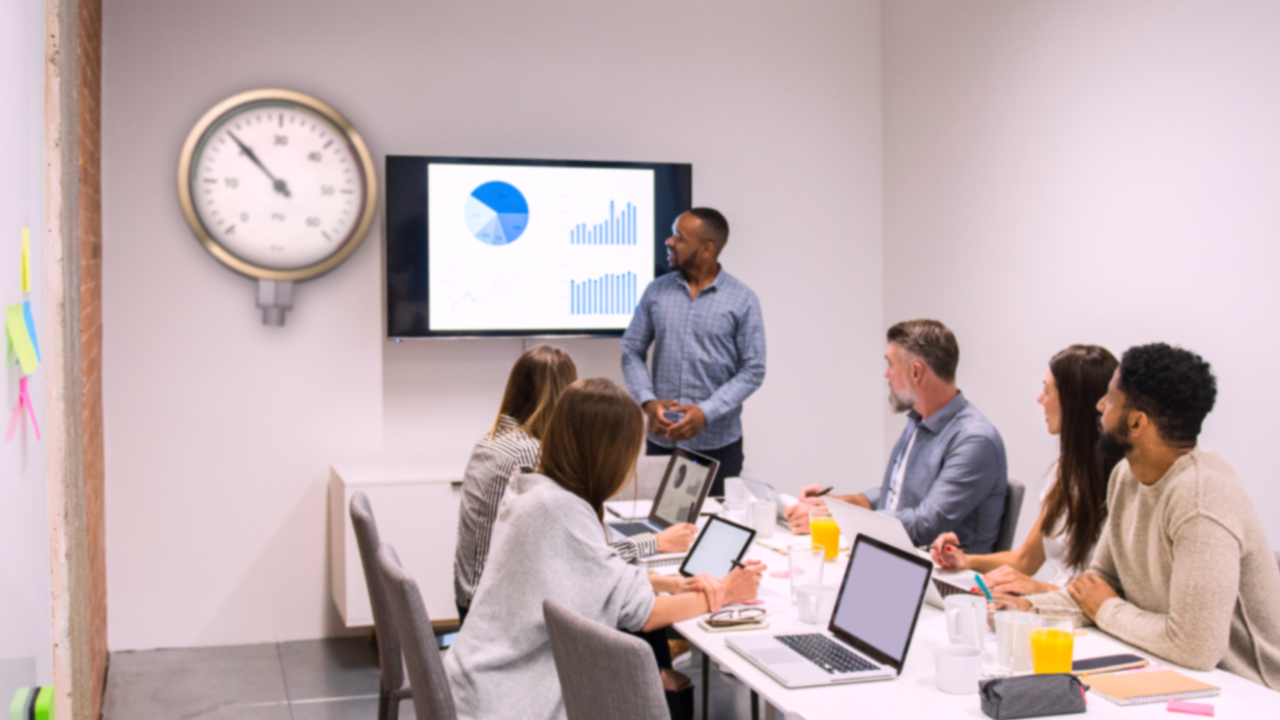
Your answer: {"value": 20, "unit": "psi"}
